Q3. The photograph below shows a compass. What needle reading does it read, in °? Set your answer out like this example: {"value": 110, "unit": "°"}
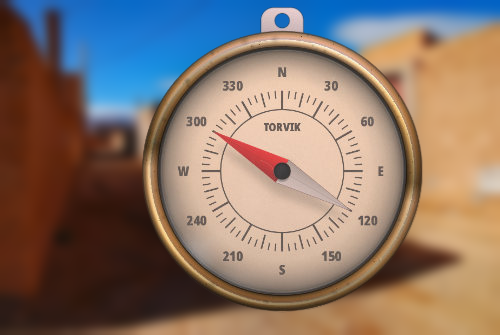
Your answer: {"value": 300, "unit": "°"}
